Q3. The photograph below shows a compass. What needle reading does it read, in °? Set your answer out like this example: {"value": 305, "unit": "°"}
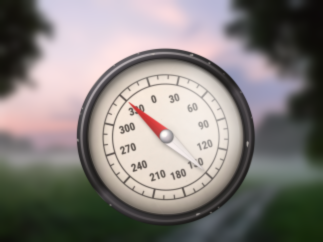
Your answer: {"value": 330, "unit": "°"}
